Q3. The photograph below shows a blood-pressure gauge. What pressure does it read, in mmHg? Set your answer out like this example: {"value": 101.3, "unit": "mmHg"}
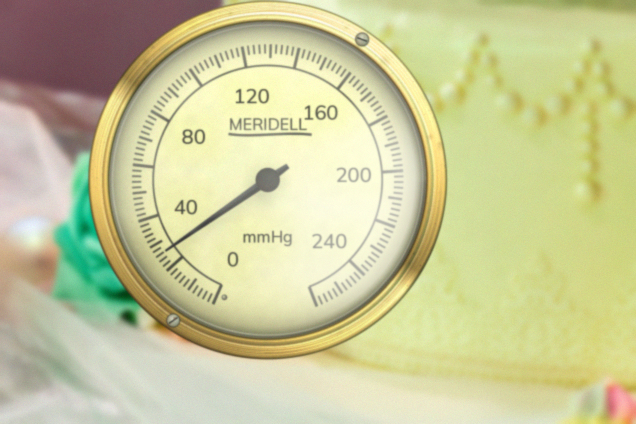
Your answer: {"value": 26, "unit": "mmHg"}
